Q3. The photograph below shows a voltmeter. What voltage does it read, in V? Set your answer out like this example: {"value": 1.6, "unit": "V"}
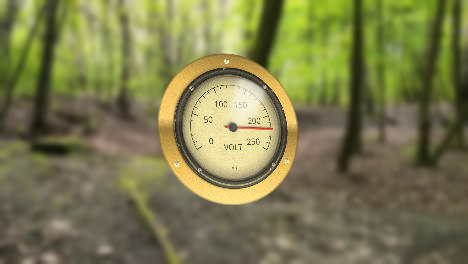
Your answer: {"value": 220, "unit": "V"}
